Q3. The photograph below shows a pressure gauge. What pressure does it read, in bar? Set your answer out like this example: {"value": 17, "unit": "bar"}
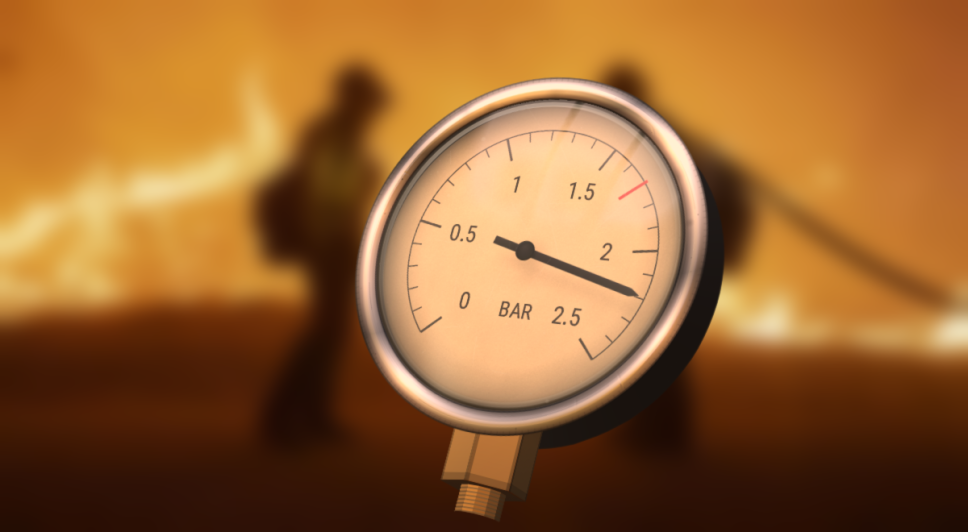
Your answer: {"value": 2.2, "unit": "bar"}
